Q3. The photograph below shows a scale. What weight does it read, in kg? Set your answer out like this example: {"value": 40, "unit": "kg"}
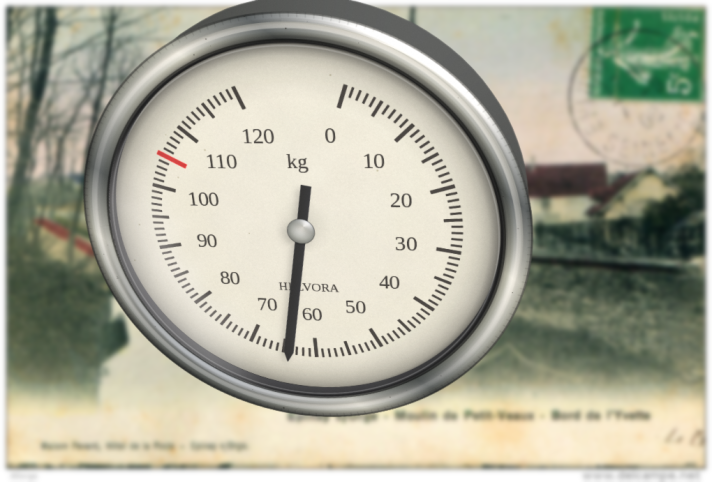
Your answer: {"value": 64, "unit": "kg"}
